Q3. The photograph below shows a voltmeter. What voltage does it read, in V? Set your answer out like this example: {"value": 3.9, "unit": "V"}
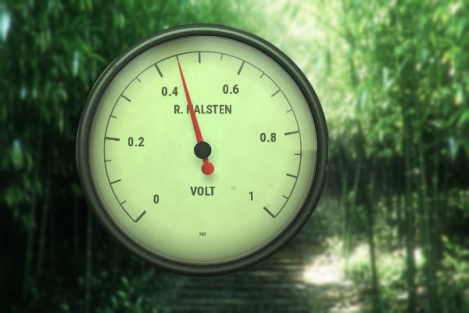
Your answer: {"value": 0.45, "unit": "V"}
